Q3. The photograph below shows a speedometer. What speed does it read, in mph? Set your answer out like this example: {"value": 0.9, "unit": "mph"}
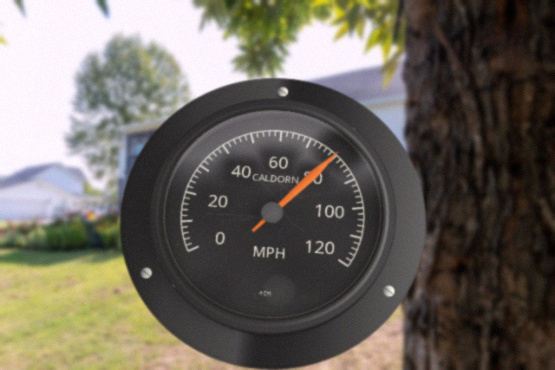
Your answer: {"value": 80, "unit": "mph"}
